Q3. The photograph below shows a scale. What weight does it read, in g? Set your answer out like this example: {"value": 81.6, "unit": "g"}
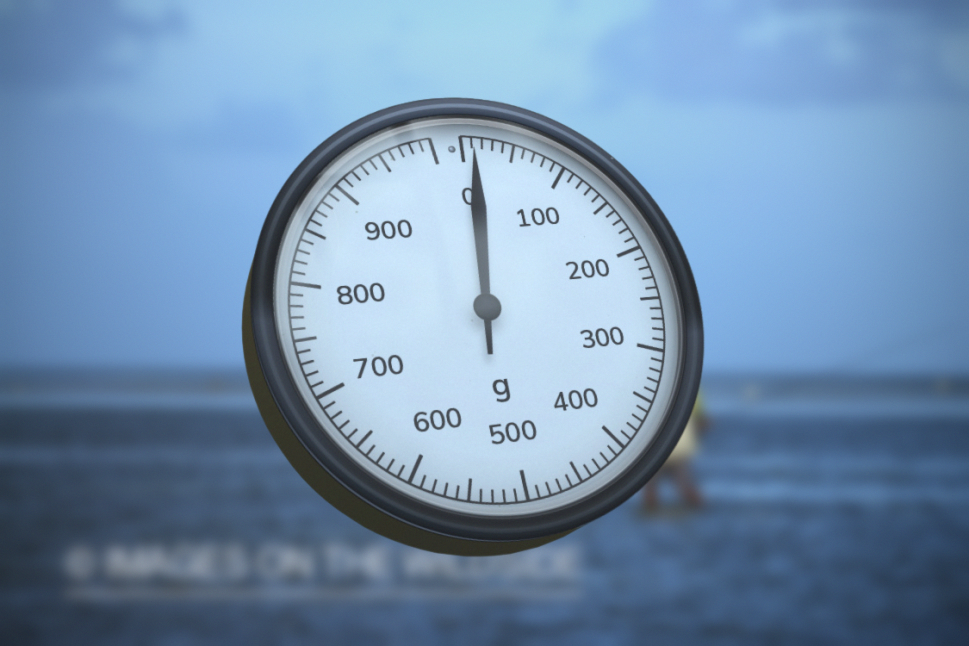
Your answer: {"value": 10, "unit": "g"}
